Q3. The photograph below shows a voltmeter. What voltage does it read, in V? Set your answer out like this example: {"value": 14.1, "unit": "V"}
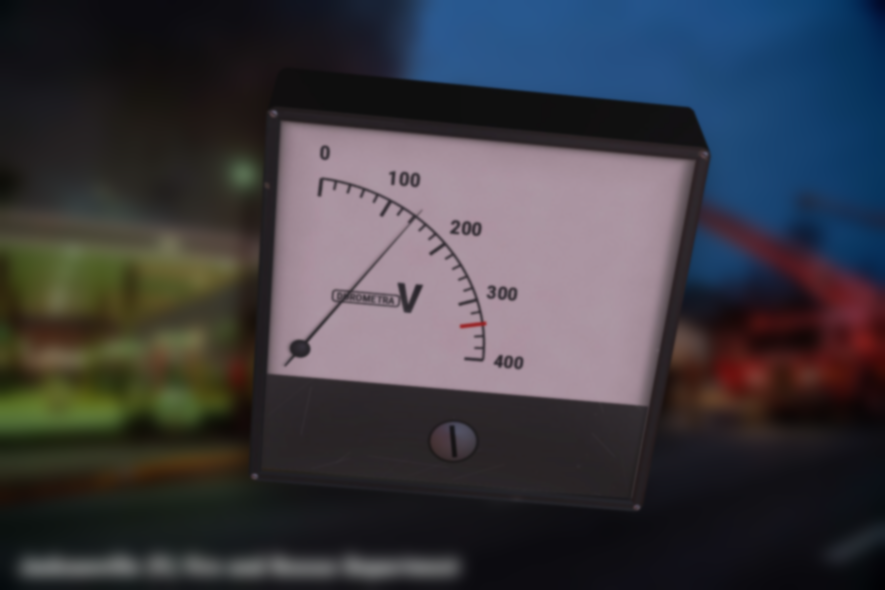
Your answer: {"value": 140, "unit": "V"}
